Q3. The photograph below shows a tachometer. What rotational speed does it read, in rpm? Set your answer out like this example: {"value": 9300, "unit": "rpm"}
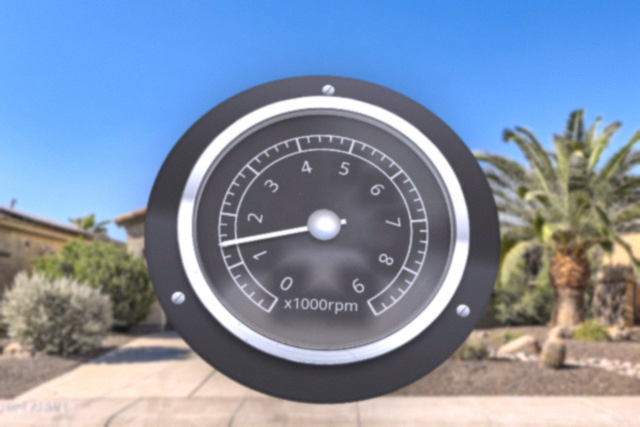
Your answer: {"value": 1400, "unit": "rpm"}
